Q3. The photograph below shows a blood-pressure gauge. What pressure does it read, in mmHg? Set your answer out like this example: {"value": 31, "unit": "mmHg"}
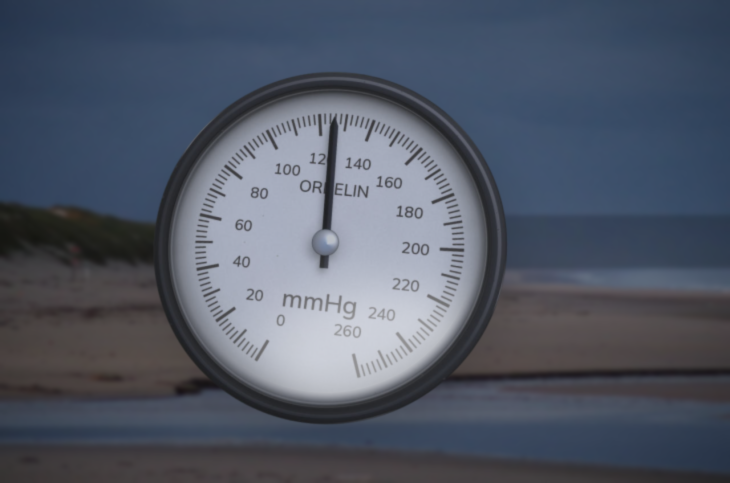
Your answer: {"value": 126, "unit": "mmHg"}
